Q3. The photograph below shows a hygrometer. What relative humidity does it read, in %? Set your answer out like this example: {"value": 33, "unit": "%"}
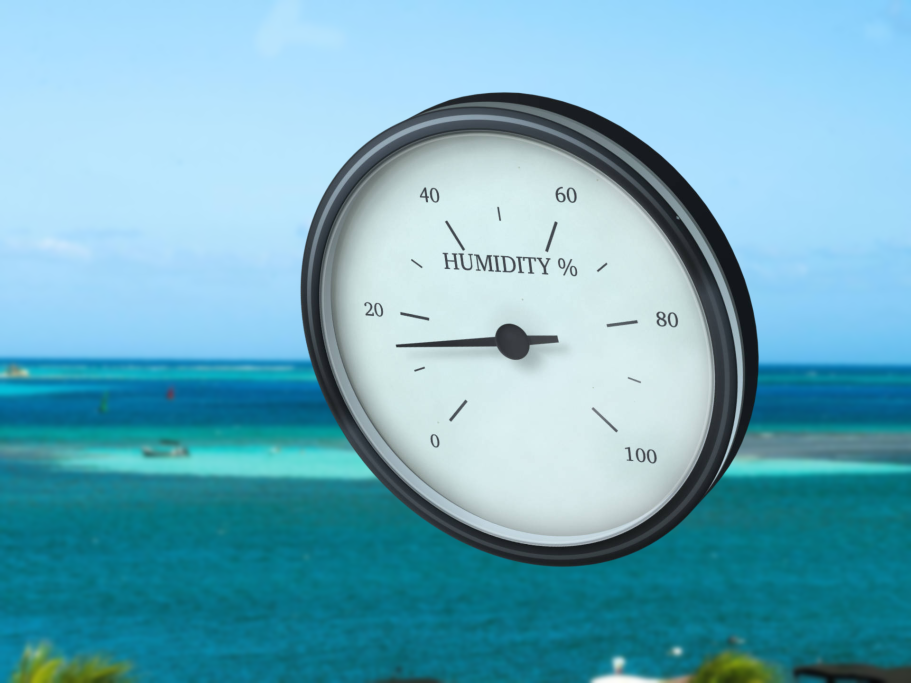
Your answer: {"value": 15, "unit": "%"}
